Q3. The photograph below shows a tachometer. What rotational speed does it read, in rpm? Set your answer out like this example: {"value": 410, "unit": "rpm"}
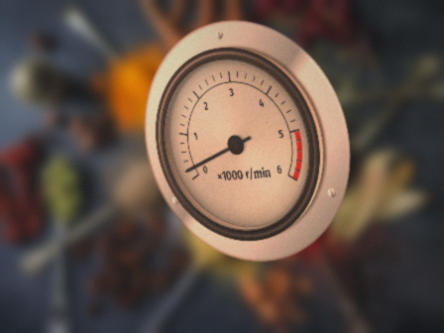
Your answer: {"value": 200, "unit": "rpm"}
